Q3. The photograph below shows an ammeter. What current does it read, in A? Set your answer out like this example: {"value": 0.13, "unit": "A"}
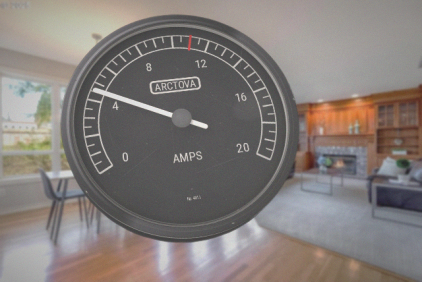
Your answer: {"value": 4.5, "unit": "A"}
